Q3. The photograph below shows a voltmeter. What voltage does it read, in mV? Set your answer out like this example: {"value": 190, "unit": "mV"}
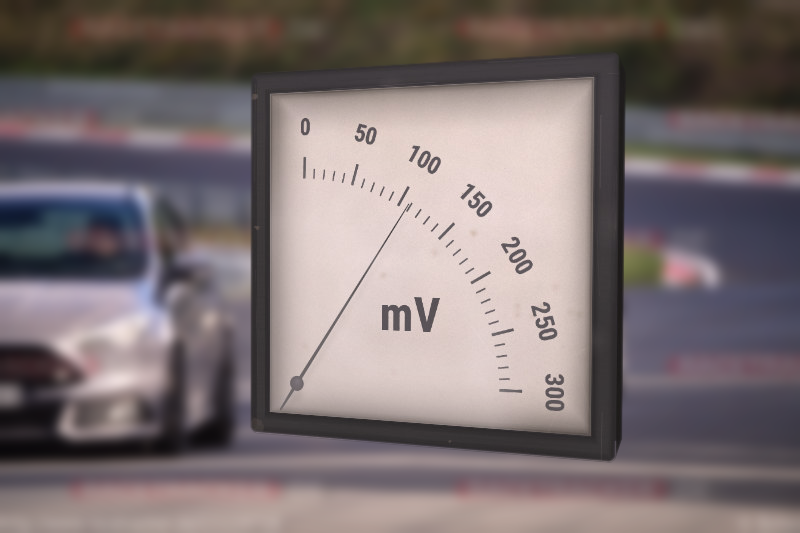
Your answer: {"value": 110, "unit": "mV"}
